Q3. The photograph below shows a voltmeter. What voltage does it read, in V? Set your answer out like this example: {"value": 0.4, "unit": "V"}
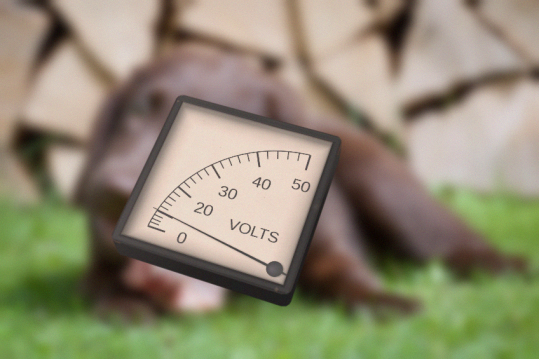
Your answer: {"value": 10, "unit": "V"}
